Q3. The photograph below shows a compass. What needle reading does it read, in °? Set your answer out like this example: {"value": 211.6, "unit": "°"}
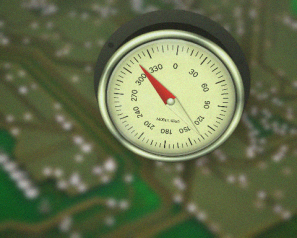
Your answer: {"value": 315, "unit": "°"}
